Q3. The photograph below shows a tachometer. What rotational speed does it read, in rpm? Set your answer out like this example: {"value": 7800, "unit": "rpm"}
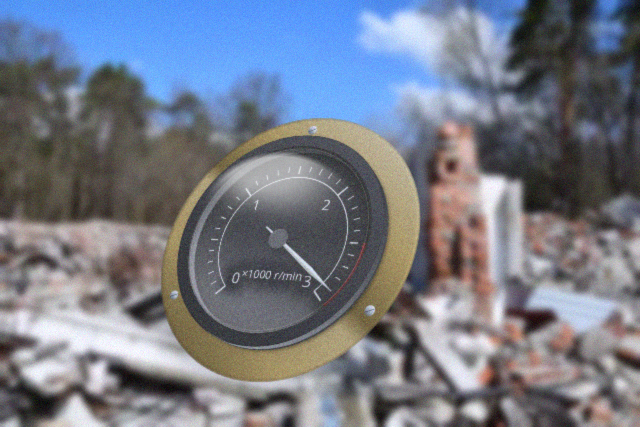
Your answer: {"value": 2900, "unit": "rpm"}
